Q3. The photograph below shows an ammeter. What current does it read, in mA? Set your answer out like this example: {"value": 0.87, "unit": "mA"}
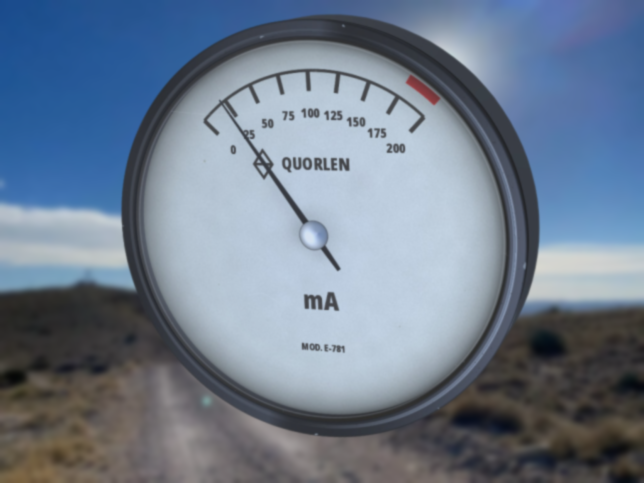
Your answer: {"value": 25, "unit": "mA"}
